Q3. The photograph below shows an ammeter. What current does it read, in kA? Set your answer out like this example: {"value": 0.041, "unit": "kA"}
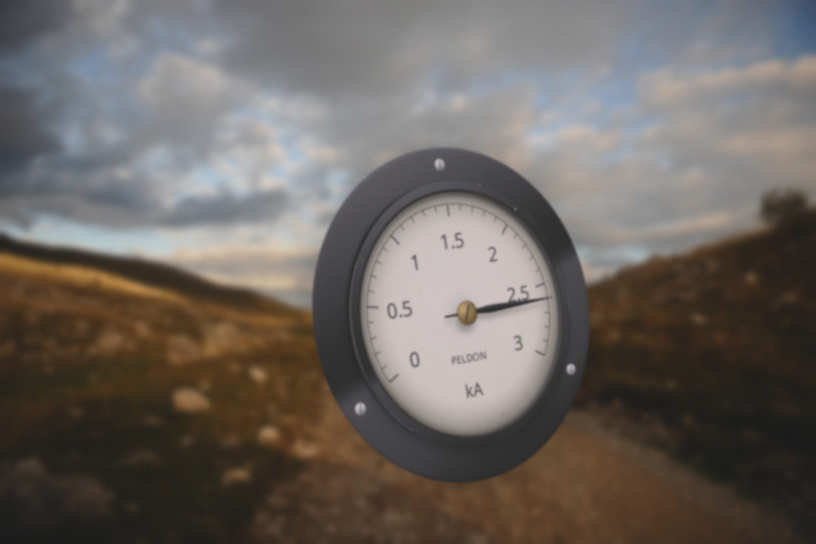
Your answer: {"value": 2.6, "unit": "kA"}
